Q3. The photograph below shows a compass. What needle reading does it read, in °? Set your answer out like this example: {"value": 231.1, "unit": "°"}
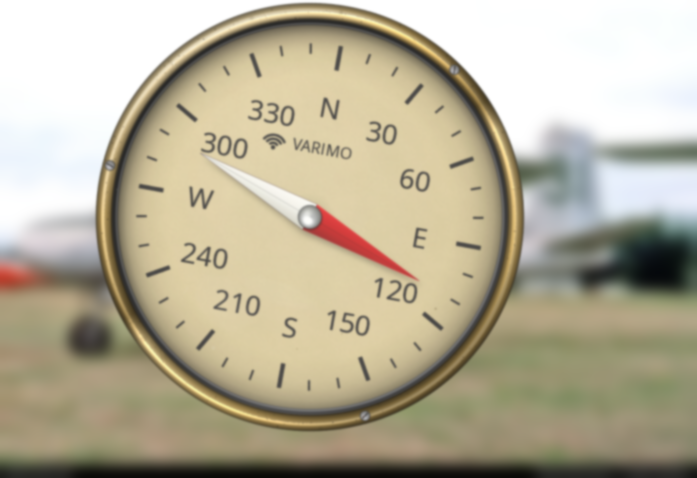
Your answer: {"value": 110, "unit": "°"}
